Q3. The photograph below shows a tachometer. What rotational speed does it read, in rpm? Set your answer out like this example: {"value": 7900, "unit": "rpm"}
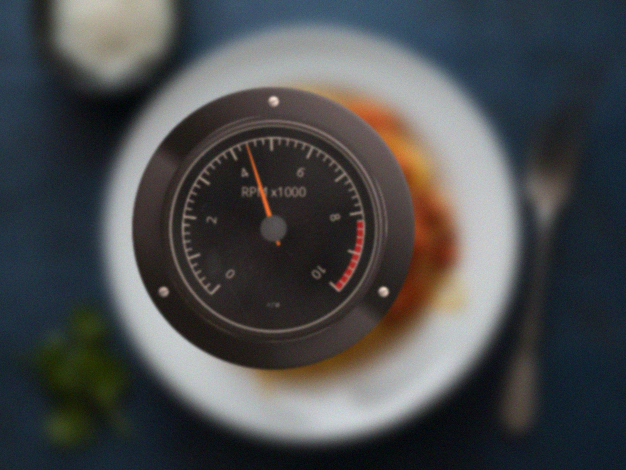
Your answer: {"value": 4400, "unit": "rpm"}
